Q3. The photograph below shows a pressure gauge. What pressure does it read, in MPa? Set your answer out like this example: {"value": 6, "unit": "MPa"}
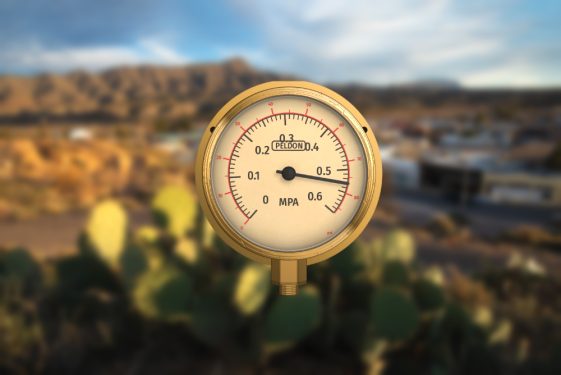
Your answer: {"value": 0.53, "unit": "MPa"}
